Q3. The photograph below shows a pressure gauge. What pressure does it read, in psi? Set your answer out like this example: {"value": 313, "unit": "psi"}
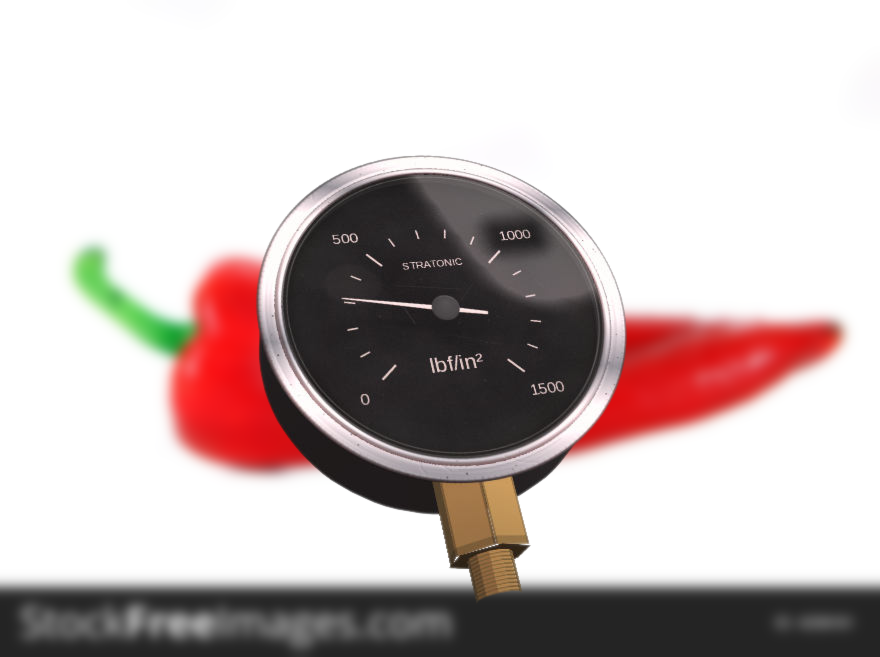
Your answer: {"value": 300, "unit": "psi"}
